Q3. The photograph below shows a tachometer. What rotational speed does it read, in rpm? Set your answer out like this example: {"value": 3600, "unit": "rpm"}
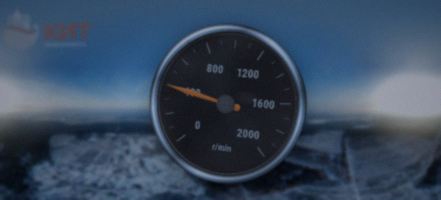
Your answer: {"value": 400, "unit": "rpm"}
